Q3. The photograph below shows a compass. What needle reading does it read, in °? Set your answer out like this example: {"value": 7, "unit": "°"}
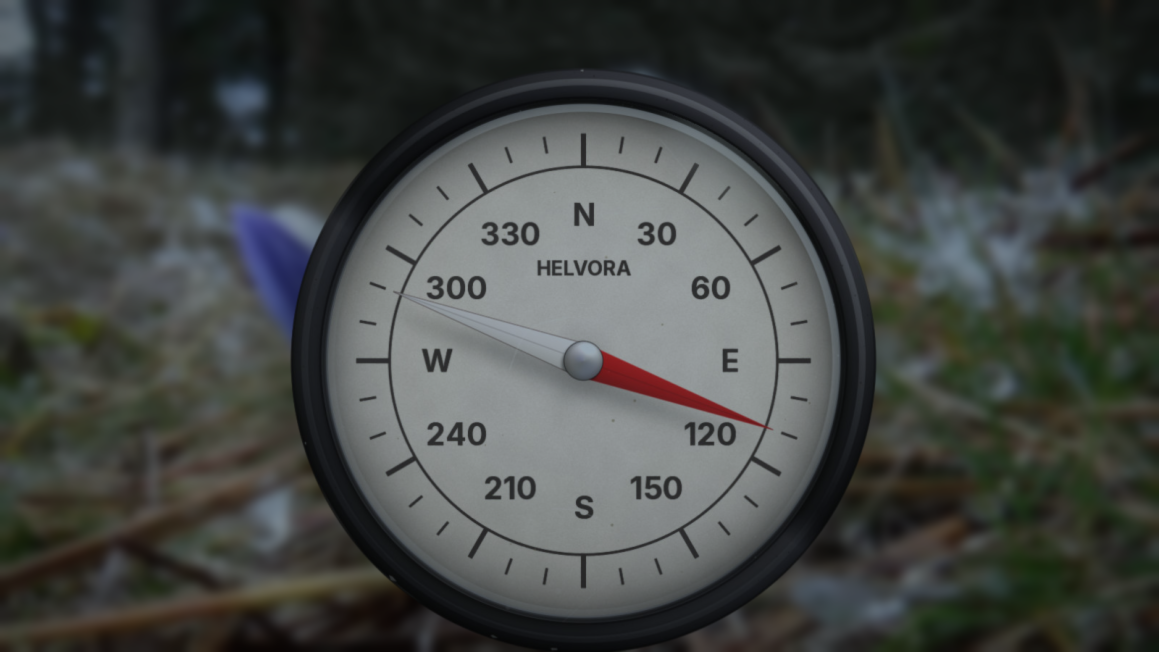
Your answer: {"value": 110, "unit": "°"}
